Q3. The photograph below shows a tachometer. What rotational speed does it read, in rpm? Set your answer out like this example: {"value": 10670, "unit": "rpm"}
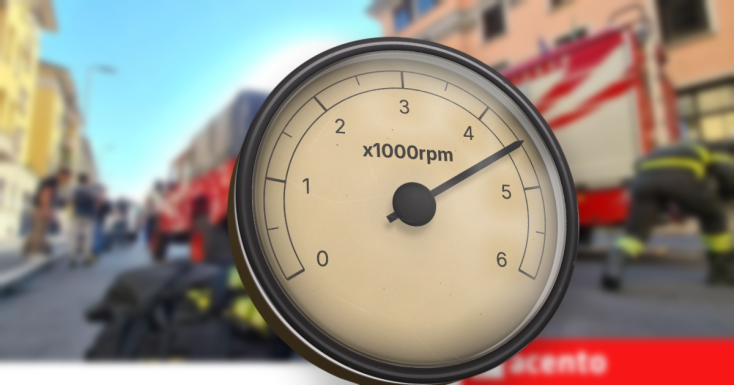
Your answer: {"value": 4500, "unit": "rpm"}
